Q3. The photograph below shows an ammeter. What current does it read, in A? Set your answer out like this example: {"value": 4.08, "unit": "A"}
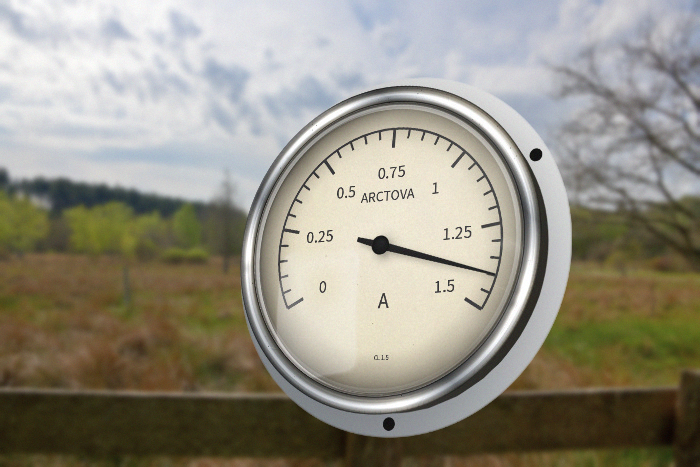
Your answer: {"value": 1.4, "unit": "A"}
